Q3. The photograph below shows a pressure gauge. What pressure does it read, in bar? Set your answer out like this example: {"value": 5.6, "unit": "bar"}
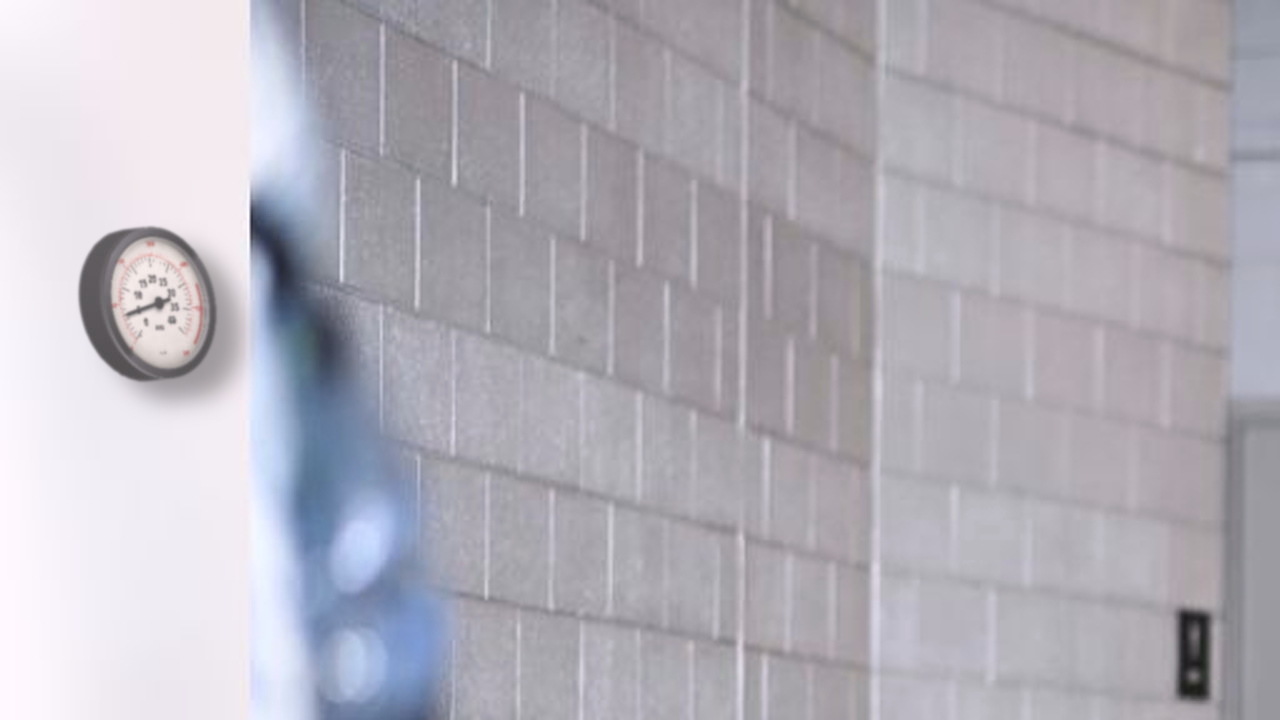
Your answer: {"value": 5, "unit": "bar"}
